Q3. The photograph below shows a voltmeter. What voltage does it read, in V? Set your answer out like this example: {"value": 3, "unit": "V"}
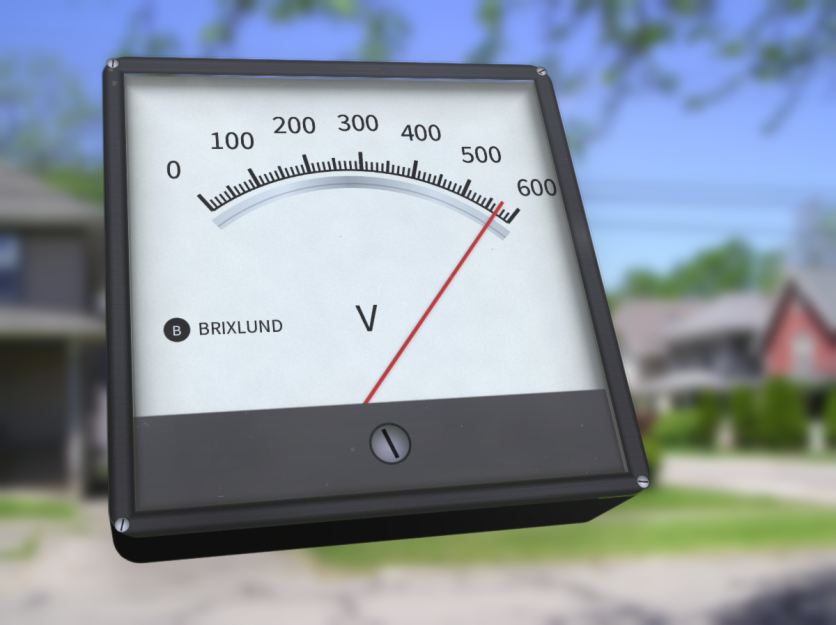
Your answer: {"value": 570, "unit": "V"}
